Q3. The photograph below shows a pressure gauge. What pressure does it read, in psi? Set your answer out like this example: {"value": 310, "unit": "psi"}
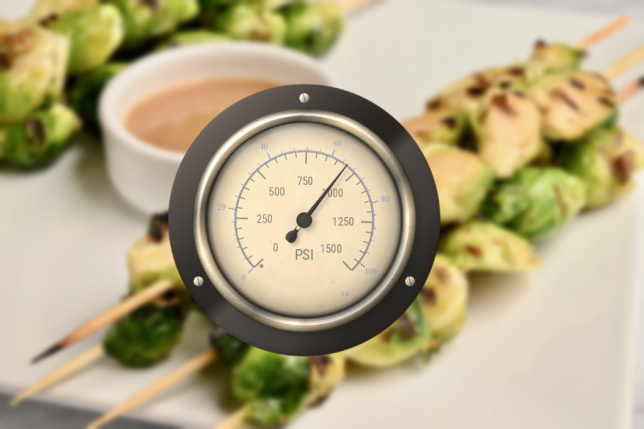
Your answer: {"value": 950, "unit": "psi"}
